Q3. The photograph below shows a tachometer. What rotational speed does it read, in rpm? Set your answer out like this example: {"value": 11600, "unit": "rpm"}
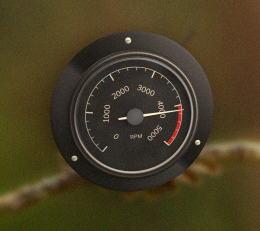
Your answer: {"value": 4100, "unit": "rpm"}
